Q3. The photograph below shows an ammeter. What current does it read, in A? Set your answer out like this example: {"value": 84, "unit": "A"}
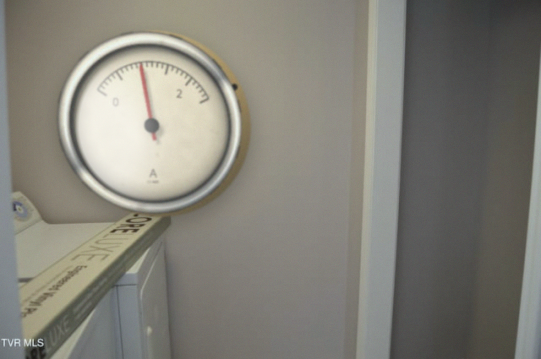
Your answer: {"value": 1, "unit": "A"}
